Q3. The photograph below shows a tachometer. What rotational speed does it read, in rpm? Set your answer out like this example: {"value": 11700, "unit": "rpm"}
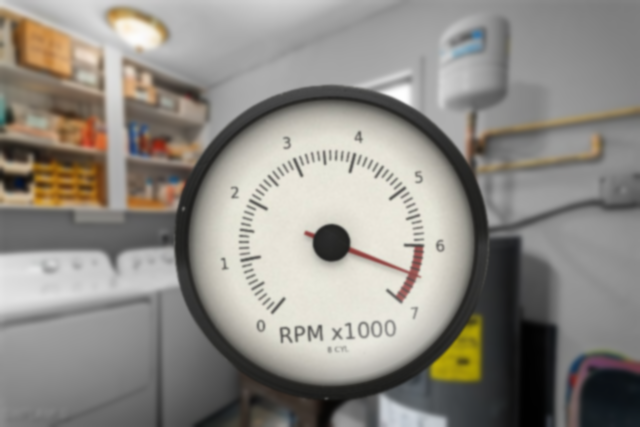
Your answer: {"value": 6500, "unit": "rpm"}
